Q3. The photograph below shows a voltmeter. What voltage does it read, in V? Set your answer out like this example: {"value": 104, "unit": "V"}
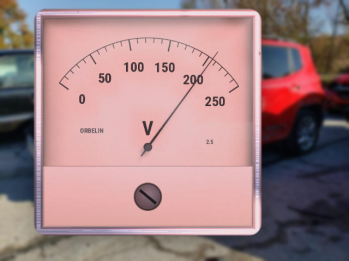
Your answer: {"value": 205, "unit": "V"}
